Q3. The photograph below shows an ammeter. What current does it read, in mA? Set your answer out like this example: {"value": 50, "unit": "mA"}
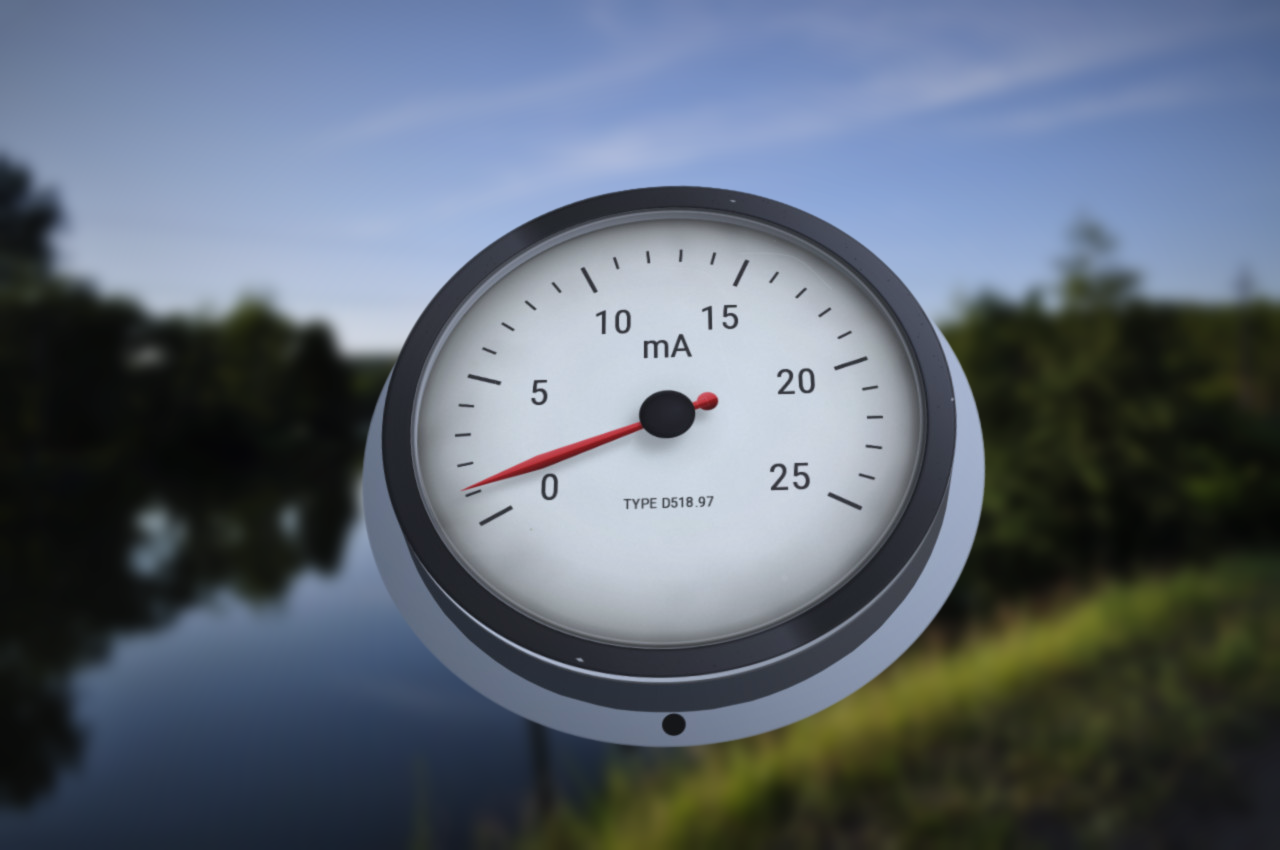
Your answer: {"value": 1, "unit": "mA"}
